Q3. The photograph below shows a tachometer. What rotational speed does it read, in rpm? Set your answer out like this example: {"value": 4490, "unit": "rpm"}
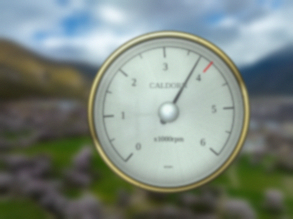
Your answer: {"value": 3750, "unit": "rpm"}
